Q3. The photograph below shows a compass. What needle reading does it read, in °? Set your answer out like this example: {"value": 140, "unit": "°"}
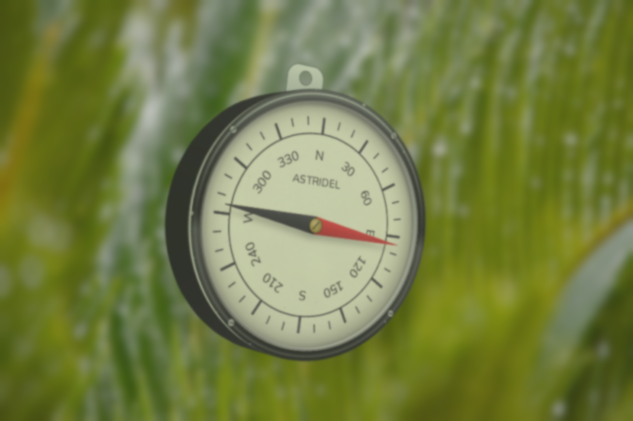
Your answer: {"value": 95, "unit": "°"}
